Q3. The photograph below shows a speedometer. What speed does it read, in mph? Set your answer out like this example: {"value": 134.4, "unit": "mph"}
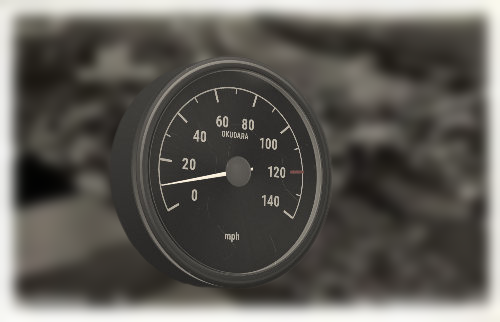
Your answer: {"value": 10, "unit": "mph"}
